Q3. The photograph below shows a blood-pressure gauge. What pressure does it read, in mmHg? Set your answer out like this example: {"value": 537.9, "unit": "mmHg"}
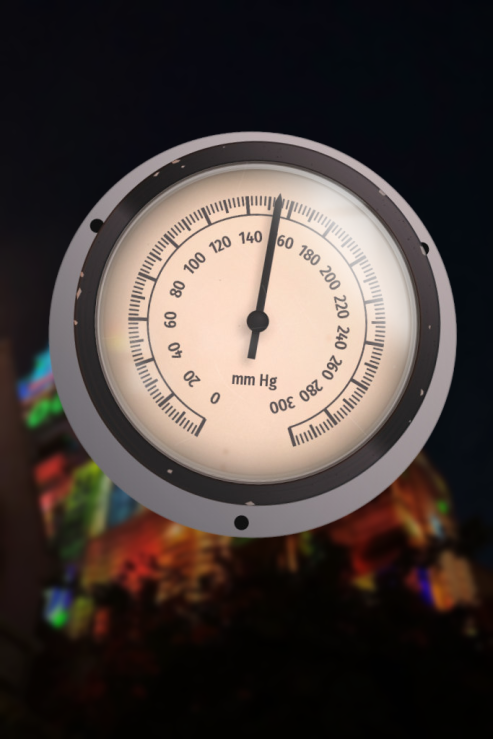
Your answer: {"value": 154, "unit": "mmHg"}
